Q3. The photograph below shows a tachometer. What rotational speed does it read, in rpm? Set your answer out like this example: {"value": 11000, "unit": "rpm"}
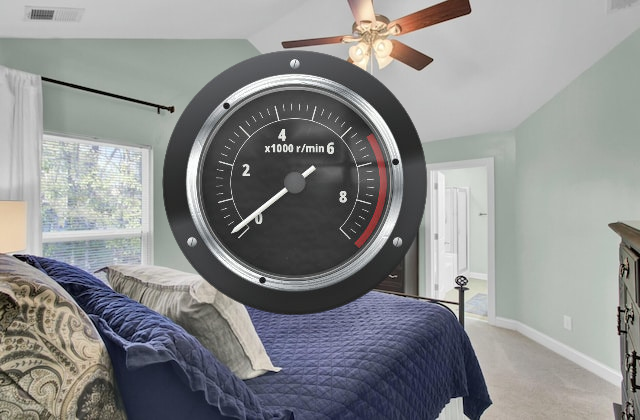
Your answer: {"value": 200, "unit": "rpm"}
